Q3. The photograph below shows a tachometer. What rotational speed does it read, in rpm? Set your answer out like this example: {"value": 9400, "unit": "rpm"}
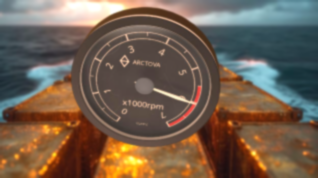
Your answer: {"value": 6000, "unit": "rpm"}
